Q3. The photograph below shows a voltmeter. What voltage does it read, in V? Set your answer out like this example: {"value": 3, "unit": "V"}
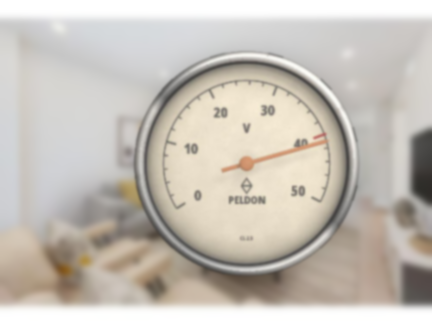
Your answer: {"value": 41, "unit": "V"}
